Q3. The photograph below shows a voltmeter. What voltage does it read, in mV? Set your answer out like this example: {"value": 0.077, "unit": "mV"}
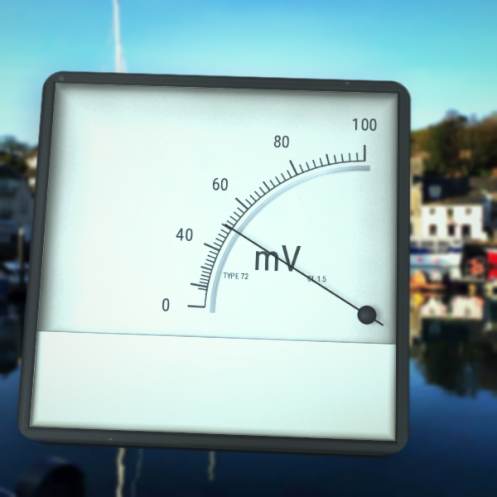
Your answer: {"value": 50, "unit": "mV"}
